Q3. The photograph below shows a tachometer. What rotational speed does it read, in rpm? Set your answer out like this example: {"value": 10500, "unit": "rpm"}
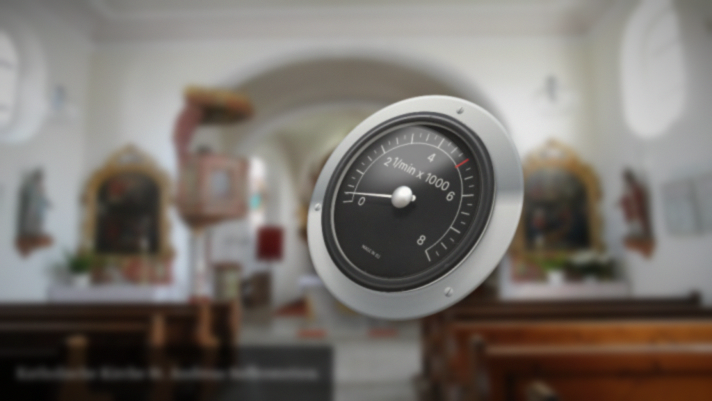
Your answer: {"value": 250, "unit": "rpm"}
